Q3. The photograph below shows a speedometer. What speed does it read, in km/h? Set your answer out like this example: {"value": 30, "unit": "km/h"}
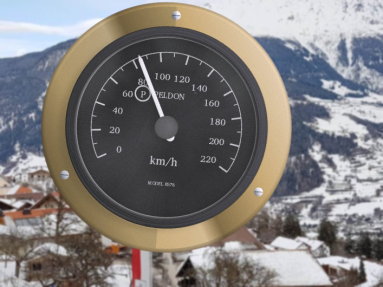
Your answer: {"value": 85, "unit": "km/h"}
